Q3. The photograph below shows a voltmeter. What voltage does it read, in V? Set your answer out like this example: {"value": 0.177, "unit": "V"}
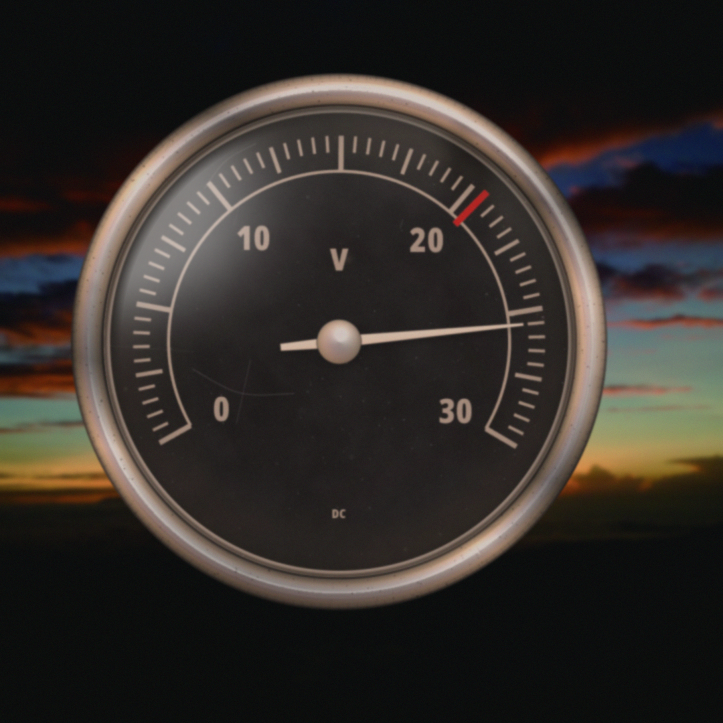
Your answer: {"value": 25.5, "unit": "V"}
